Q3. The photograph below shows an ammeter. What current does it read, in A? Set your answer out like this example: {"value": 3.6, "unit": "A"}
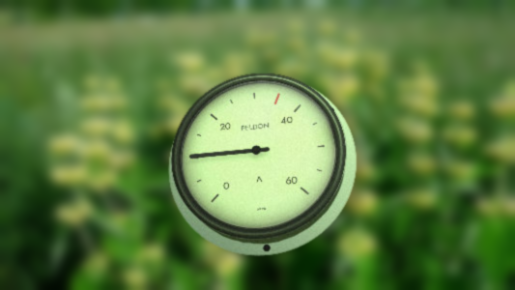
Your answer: {"value": 10, "unit": "A"}
